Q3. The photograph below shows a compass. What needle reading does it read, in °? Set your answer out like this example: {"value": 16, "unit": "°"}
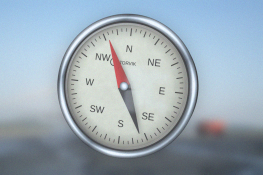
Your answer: {"value": 335, "unit": "°"}
